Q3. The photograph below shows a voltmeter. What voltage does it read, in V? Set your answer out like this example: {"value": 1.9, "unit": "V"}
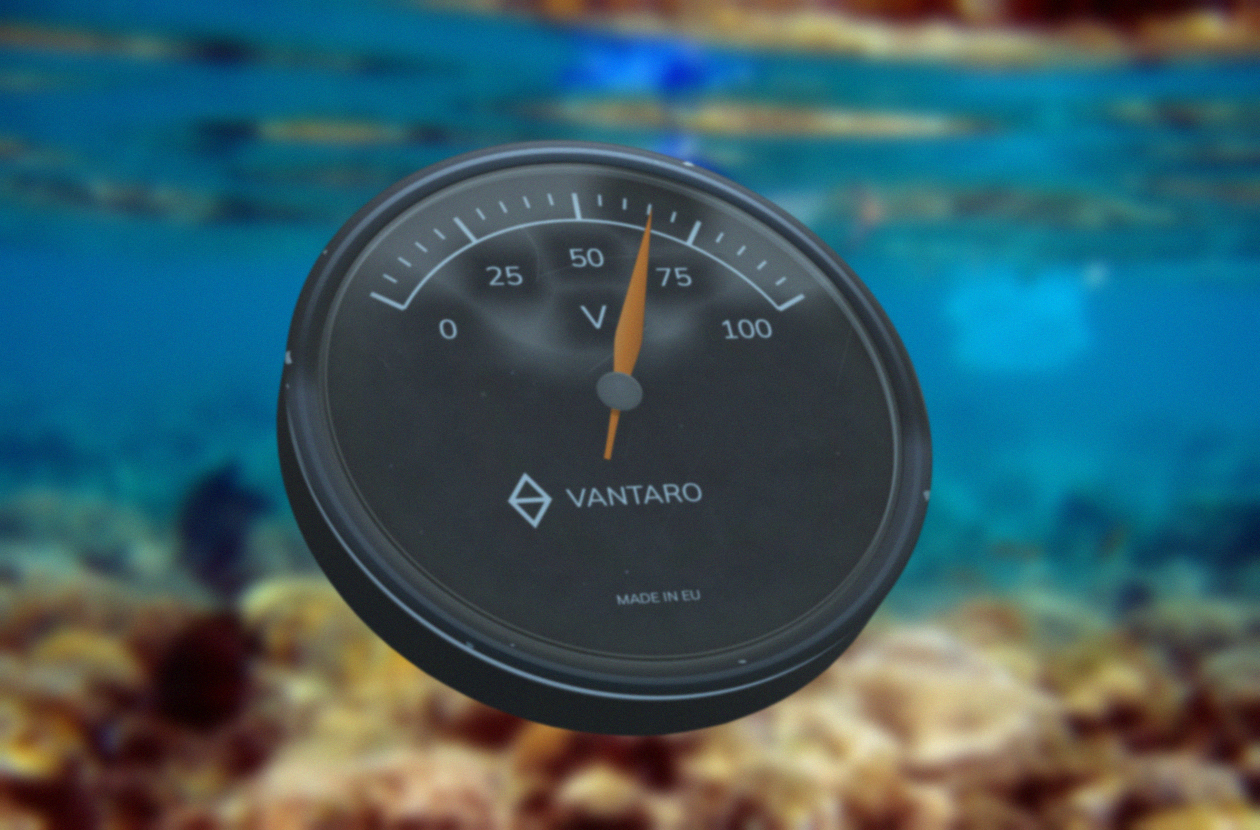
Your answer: {"value": 65, "unit": "V"}
